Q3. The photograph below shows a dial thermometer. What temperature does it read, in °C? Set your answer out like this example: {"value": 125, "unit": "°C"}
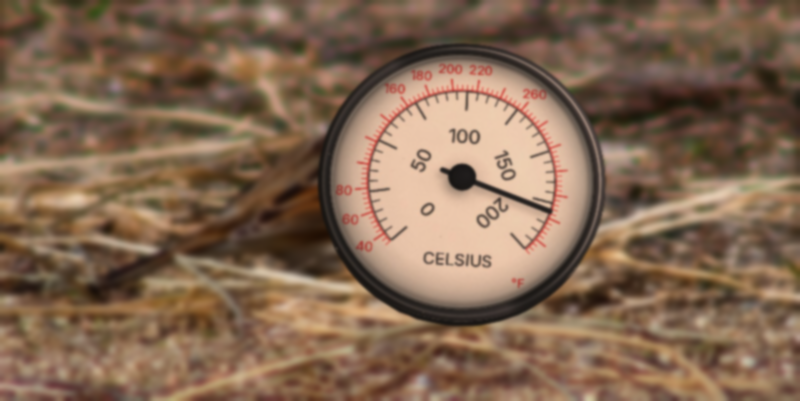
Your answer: {"value": 180, "unit": "°C"}
